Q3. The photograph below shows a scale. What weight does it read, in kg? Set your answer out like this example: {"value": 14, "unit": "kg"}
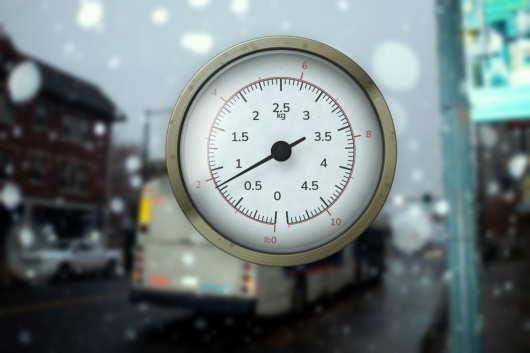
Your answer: {"value": 0.8, "unit": "kg"}
